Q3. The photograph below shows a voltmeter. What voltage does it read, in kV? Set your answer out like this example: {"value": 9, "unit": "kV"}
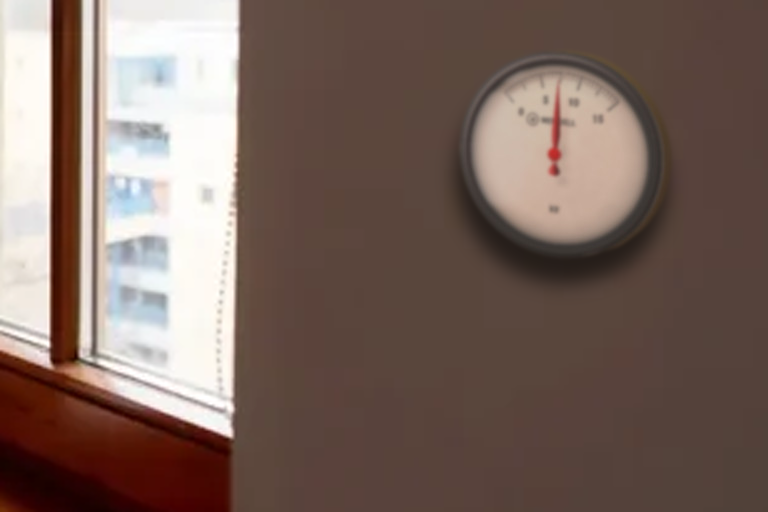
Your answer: {"value": 7.5, "unit": "kV"}
